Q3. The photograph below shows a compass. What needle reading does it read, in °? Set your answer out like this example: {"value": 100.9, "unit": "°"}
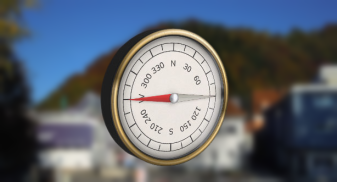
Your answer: {"value": 270, "unit": "°"}
